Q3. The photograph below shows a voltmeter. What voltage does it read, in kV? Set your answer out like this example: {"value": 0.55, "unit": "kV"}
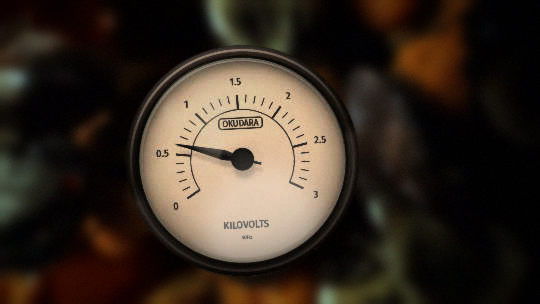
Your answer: {"value": 0.6, "unit": "kV"}
